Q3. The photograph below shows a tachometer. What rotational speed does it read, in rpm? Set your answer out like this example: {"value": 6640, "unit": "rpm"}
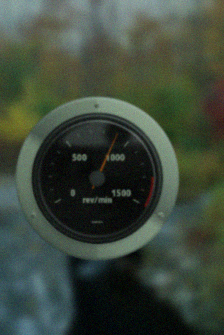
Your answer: {"value": 900, "unit": "rpm"}
